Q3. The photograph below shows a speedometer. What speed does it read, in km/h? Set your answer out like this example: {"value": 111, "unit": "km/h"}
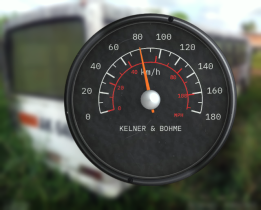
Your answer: {"value": 80, "unit": "km/h"}
